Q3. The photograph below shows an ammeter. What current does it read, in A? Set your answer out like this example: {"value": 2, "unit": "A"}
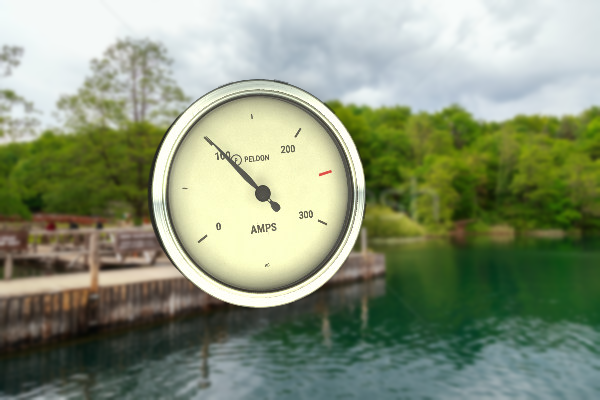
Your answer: {"value": 100, "unit": "A"}
